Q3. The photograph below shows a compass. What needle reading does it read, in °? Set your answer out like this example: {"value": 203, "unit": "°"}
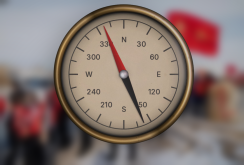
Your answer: {"value": 337.5, "unit": "°"}
